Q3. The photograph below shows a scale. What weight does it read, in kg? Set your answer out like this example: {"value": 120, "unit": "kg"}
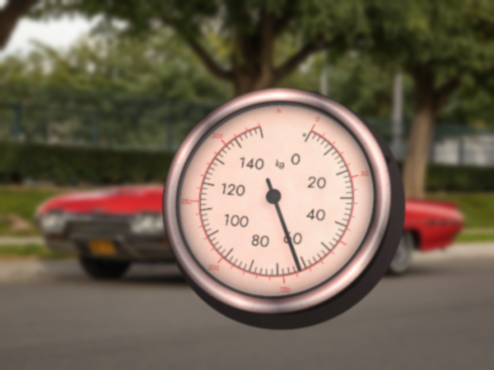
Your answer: {"value": 62, "unit": "kg"}
